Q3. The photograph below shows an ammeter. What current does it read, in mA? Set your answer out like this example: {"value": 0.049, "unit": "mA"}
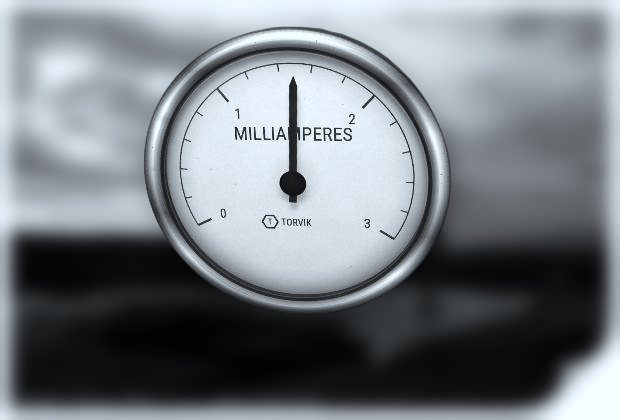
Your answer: {"value": 1.5, "unit": "mA"}
